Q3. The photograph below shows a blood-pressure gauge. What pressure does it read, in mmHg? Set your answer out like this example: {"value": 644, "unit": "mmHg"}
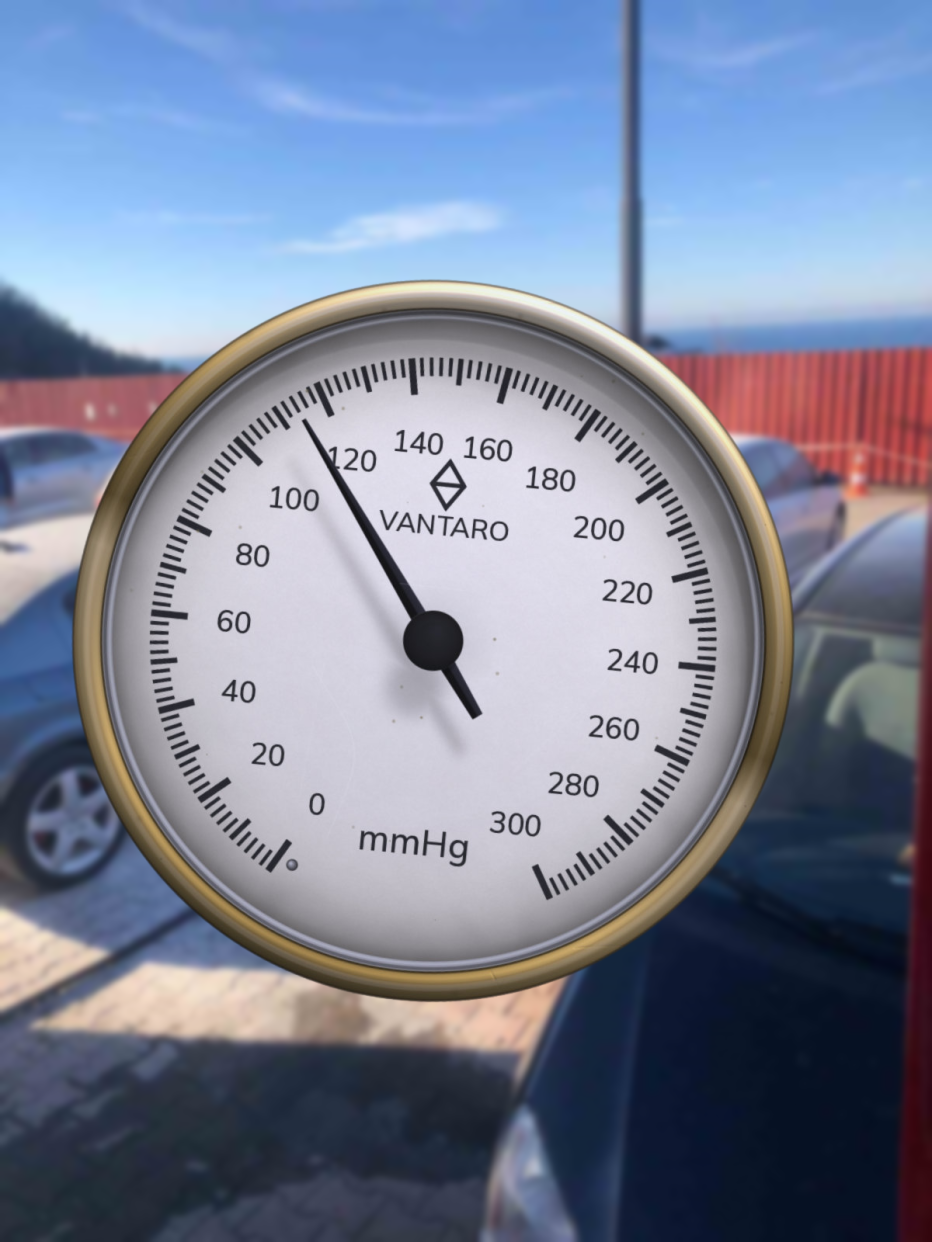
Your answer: {"value": 114, "unit": "mmHg"}
